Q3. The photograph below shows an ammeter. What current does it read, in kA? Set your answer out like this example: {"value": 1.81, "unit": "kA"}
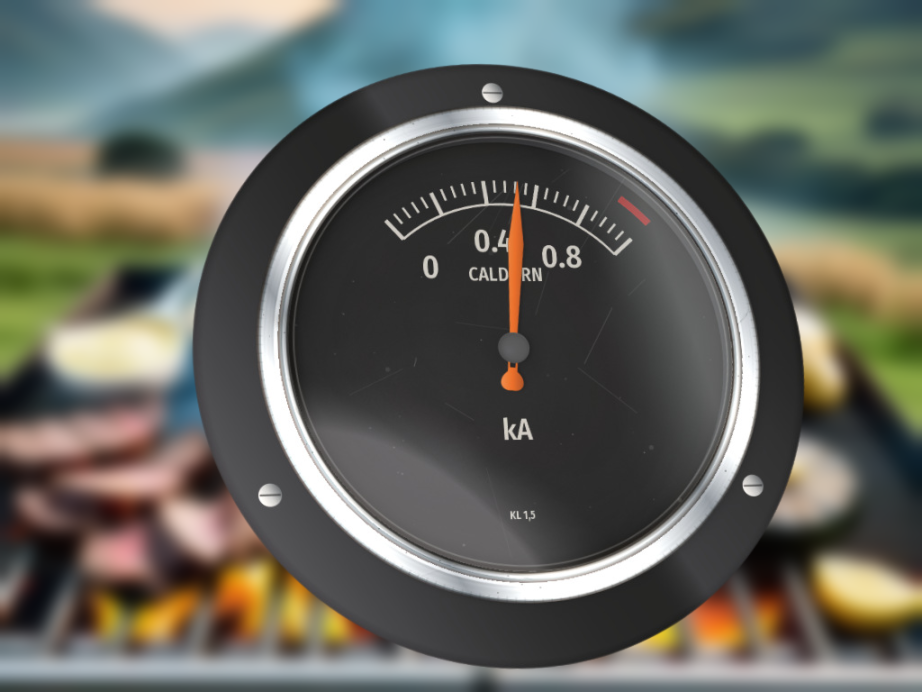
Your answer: {"value": 0.52, "unit": "kA"}
